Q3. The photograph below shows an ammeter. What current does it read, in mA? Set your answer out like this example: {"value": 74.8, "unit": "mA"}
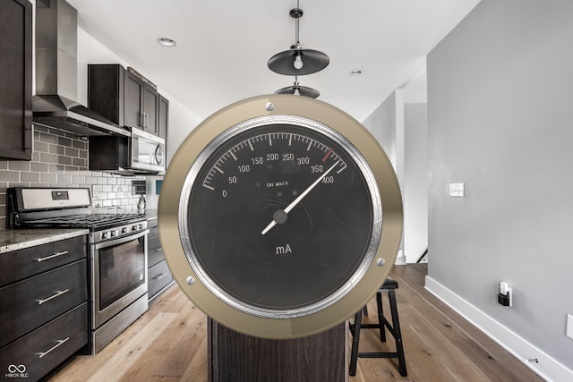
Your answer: {"value": 380, "unit": "mA"}
